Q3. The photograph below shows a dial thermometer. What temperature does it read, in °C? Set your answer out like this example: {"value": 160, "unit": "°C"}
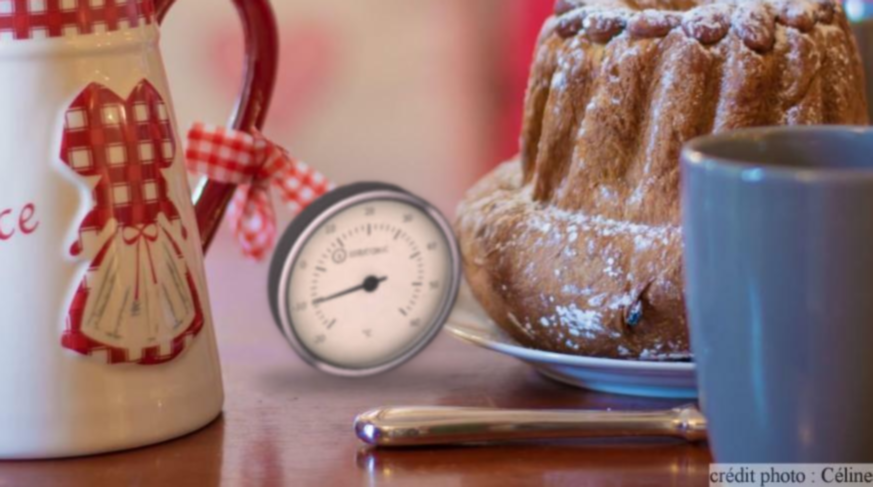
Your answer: {"value": -10, "unit": "°C"}
